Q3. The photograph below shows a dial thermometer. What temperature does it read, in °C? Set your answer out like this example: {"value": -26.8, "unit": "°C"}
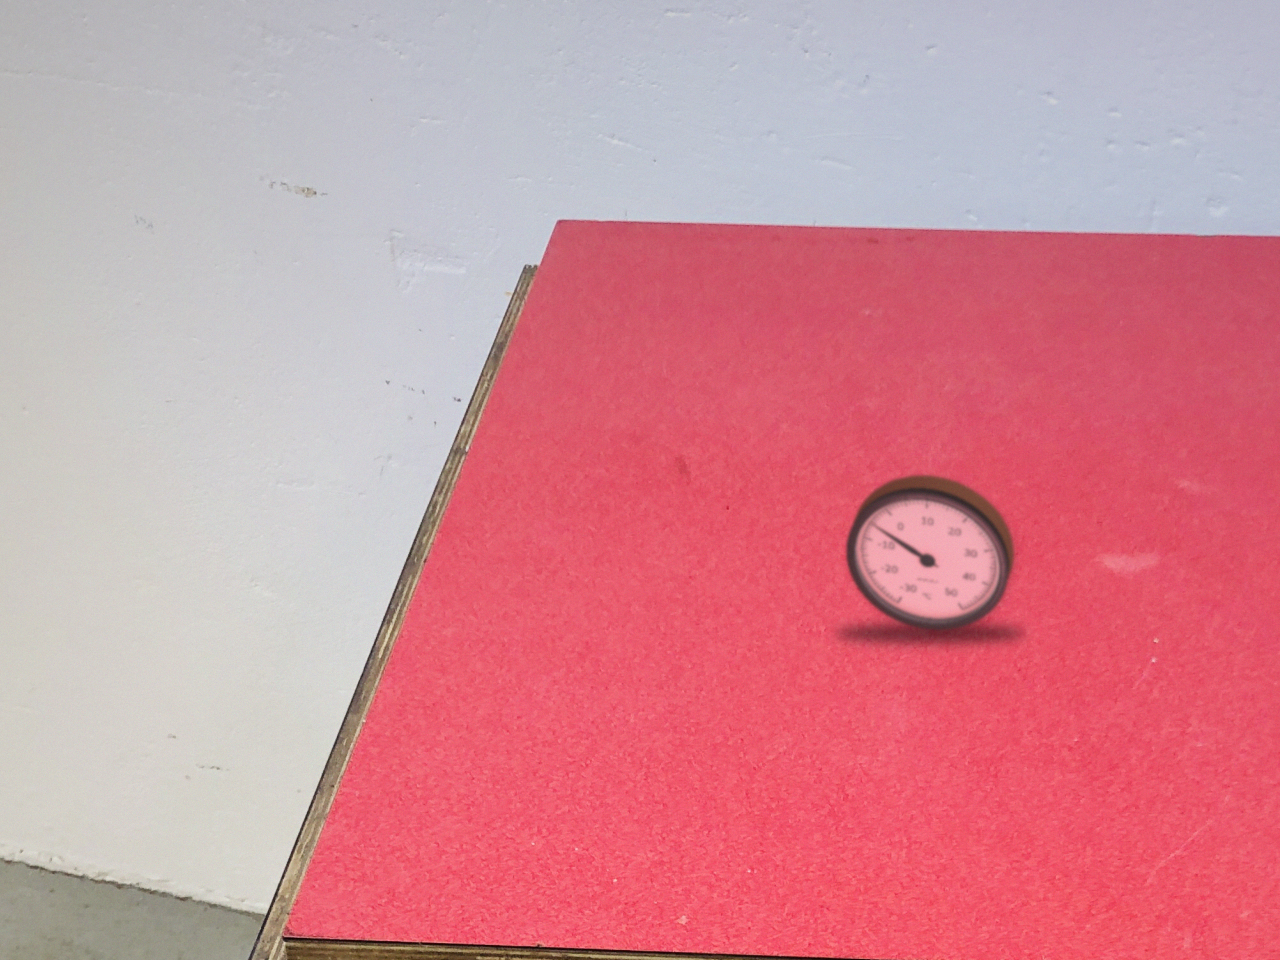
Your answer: {"value": -5, "unit": "°C"}
